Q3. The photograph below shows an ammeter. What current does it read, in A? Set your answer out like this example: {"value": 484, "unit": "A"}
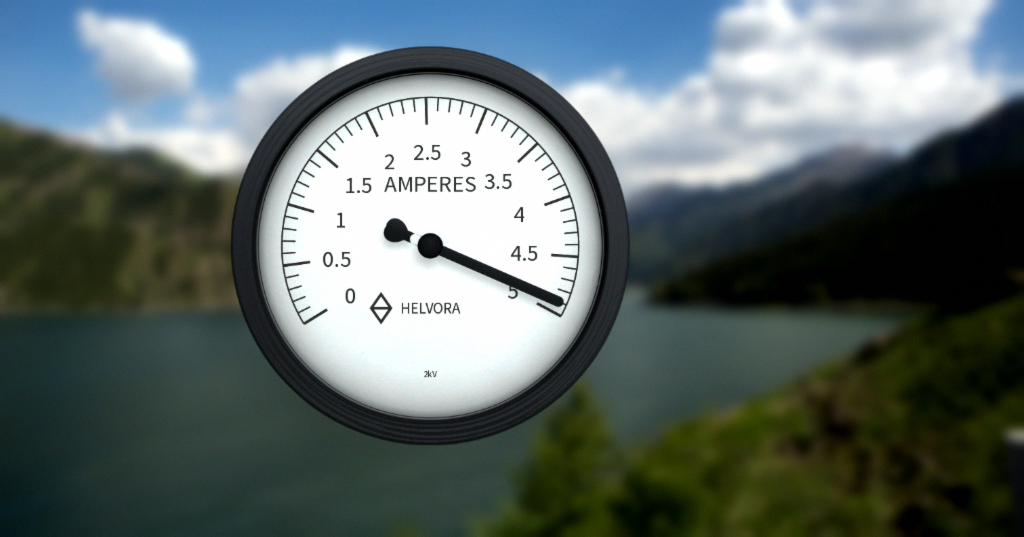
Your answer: {"value": 4.9, "unit": "A"}
